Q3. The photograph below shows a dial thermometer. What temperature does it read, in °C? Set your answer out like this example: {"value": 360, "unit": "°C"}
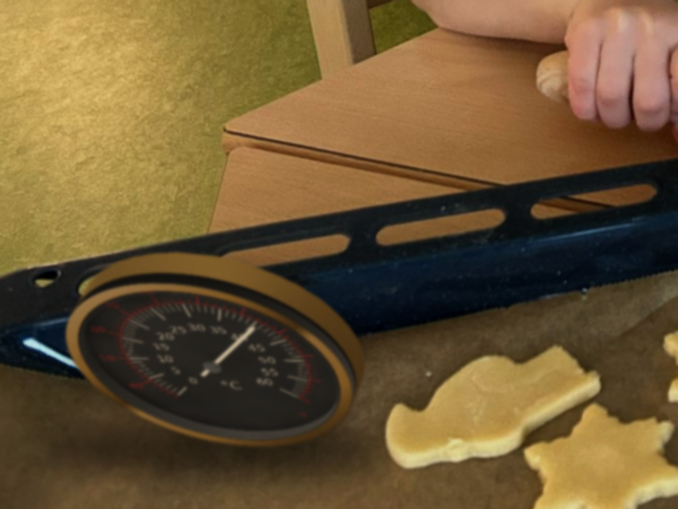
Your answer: {"value": 40, "unit": "°C"}
